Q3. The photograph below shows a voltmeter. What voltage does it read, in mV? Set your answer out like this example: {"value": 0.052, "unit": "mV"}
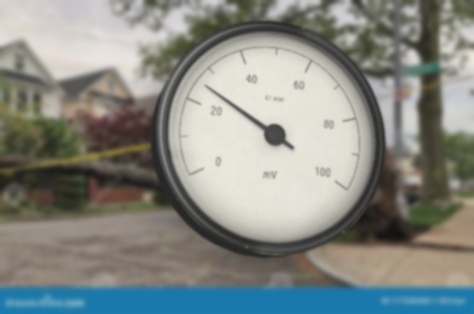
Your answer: {"value": 25, "unit": "mV"}
